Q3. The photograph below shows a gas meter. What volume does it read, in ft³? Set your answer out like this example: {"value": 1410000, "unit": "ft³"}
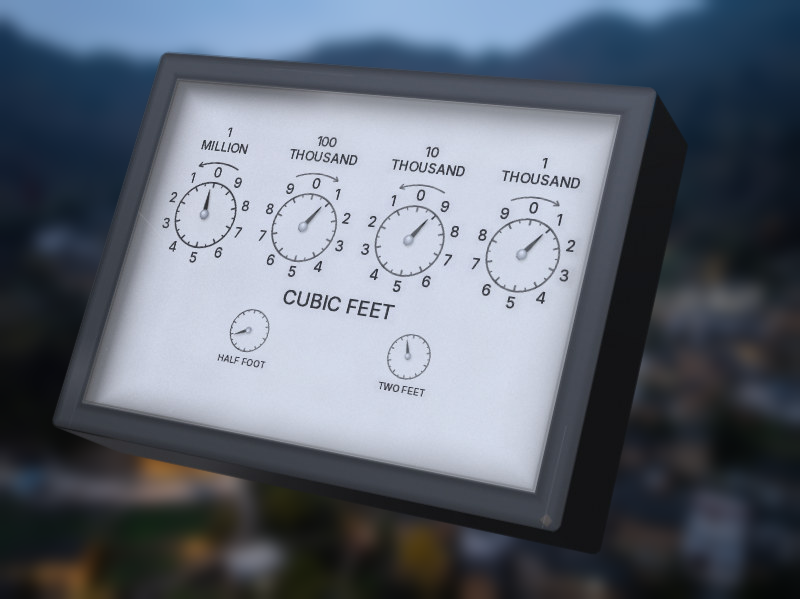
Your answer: {"value": 9100, "unit": "ft³"}
